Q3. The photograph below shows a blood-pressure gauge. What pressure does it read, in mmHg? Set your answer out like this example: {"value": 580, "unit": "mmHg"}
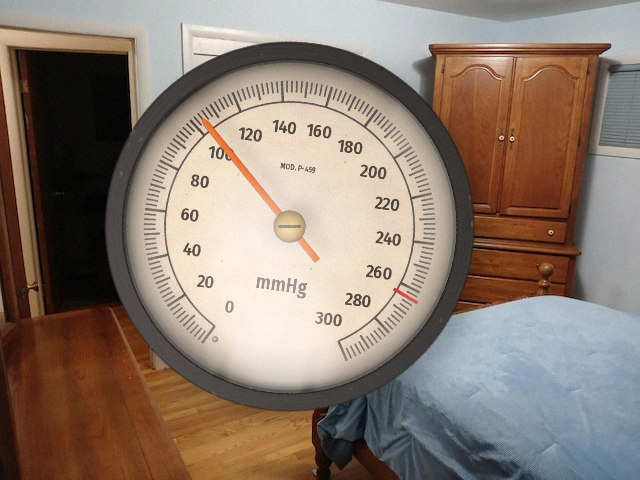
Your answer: {"value": 104, "unit": "mmHg"}
